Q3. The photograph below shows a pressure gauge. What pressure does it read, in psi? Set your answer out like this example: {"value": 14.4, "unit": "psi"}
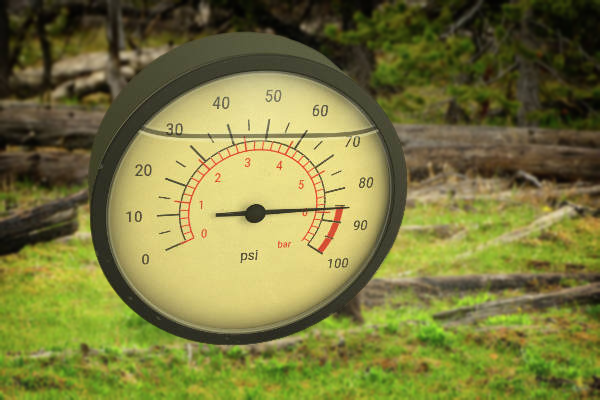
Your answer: {"value": 85, "unit": "psi"}
